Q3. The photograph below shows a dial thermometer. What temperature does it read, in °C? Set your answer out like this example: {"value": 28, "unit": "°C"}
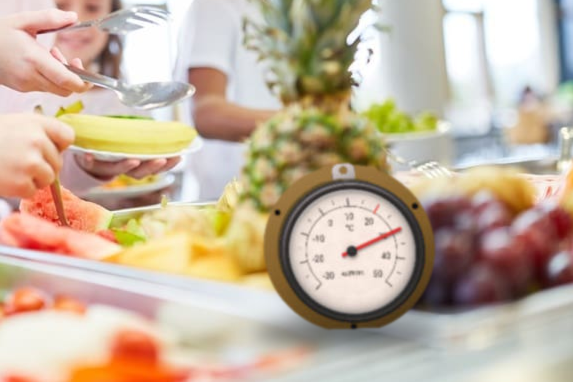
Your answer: {"value": 30, "unit": "°C"}
